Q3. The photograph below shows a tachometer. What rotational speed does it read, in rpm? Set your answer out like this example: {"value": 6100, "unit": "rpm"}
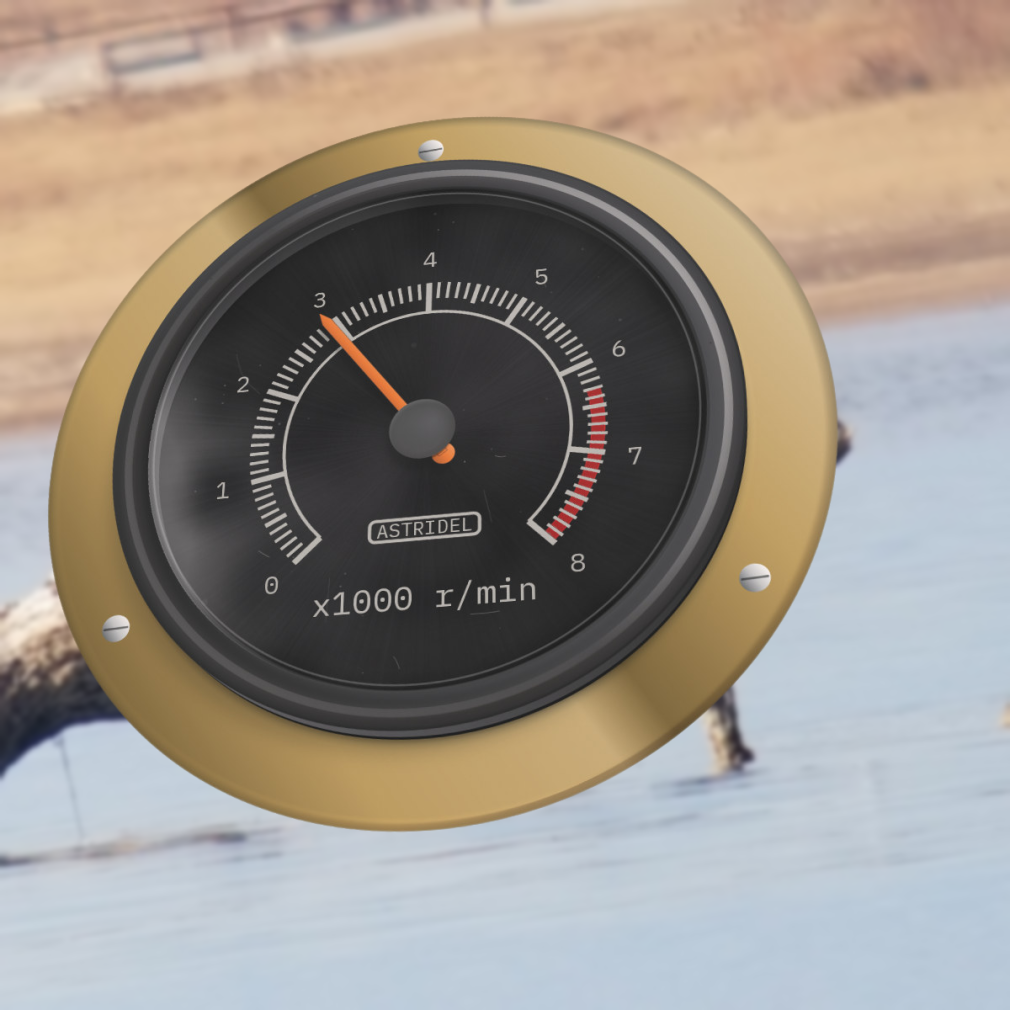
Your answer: {"value": 2900, "unit": "rpm"}
